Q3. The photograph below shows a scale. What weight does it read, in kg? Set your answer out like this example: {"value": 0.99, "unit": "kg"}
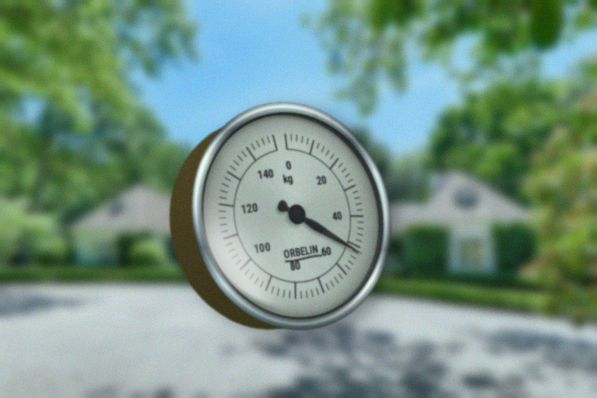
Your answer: {"value": 52, "unit": "kg"}
